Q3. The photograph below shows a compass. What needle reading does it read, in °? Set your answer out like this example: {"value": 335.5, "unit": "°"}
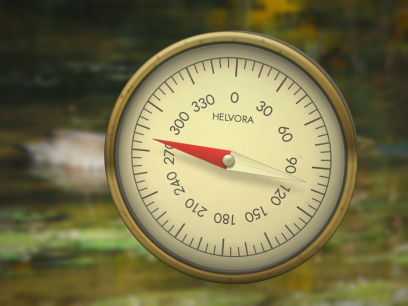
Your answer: {"value": 280, "unit": "°"}
